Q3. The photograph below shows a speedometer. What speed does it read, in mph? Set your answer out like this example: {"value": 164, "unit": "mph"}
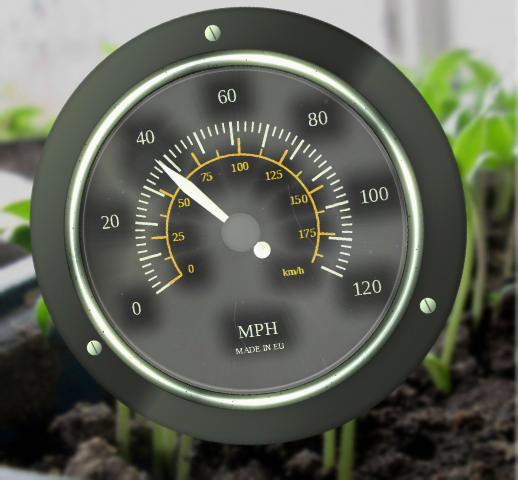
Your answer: {"value": 38, "unit": "mph"}
